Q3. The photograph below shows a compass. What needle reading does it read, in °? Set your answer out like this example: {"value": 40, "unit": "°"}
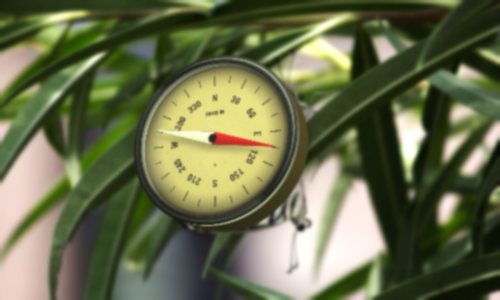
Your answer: {"value": 105, "unit": "°"}
